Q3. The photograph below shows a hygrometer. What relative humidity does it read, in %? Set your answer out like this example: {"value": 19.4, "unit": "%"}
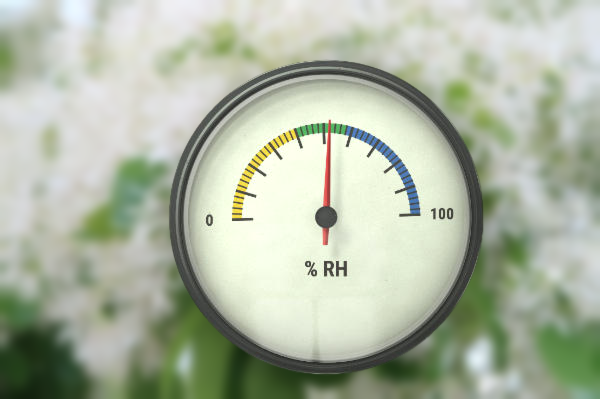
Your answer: {"value": 52, "unit": "%"}
